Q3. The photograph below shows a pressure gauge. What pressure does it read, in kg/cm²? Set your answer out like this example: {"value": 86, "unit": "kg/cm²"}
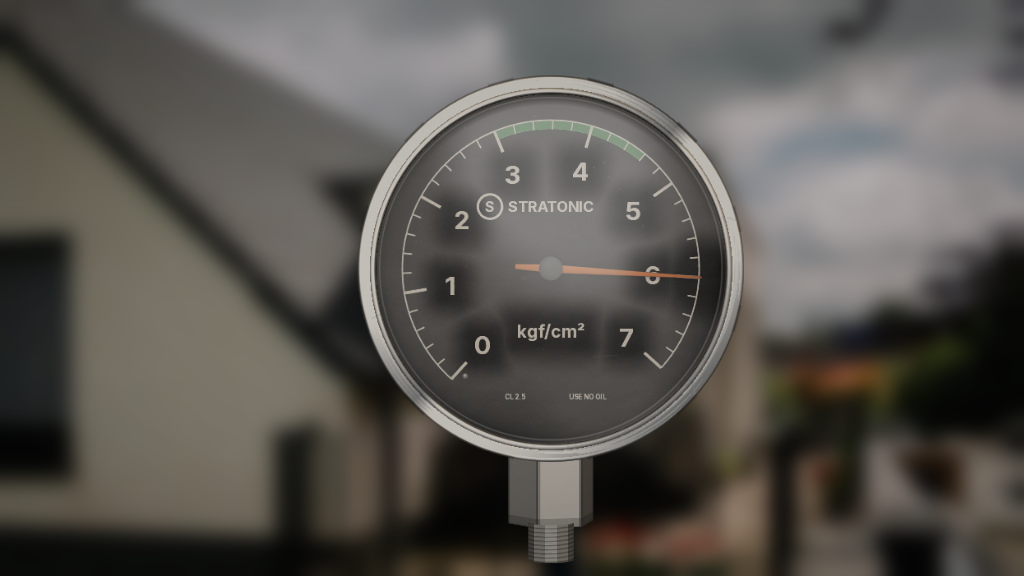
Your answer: {"value": 6, "unit": "kg/cm²"}
